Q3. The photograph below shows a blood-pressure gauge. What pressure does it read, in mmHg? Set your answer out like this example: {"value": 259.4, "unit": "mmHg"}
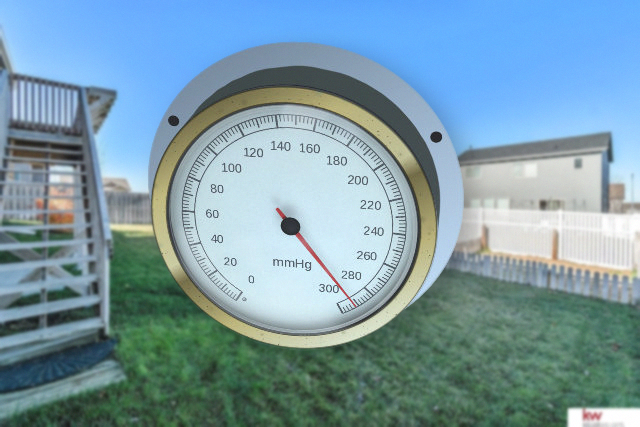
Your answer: {"value": 290, "unit": "mmHg"}
